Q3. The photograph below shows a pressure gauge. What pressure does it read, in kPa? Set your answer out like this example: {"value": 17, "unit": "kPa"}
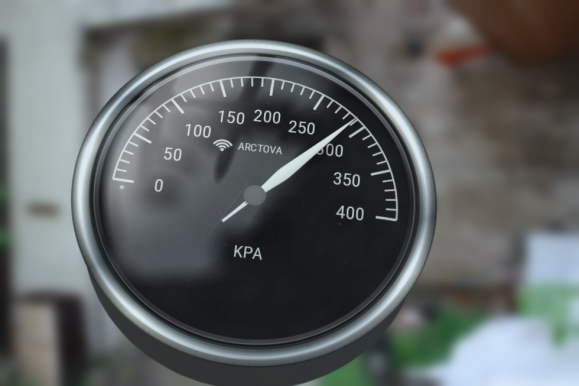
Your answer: {"value": 290, "unit": "kPa"}
